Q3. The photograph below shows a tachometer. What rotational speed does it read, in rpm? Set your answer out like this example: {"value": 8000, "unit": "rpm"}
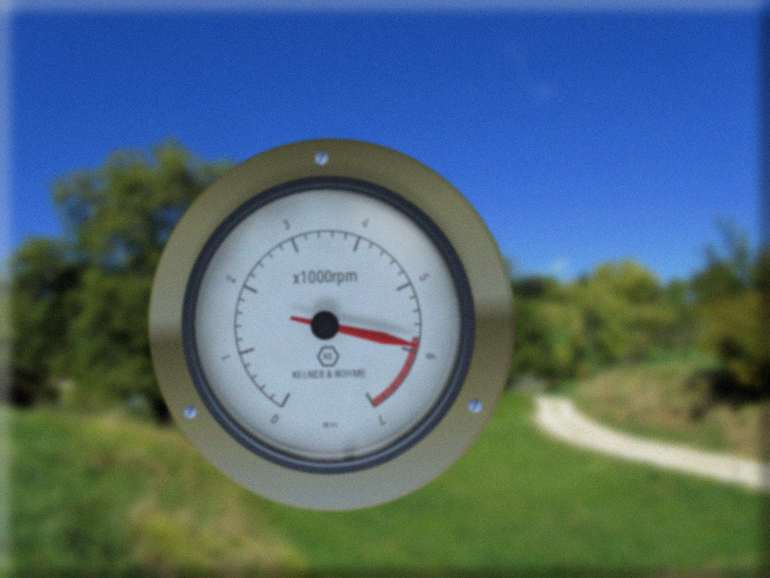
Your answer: {"value": 5900, "unit": "rpm"}
